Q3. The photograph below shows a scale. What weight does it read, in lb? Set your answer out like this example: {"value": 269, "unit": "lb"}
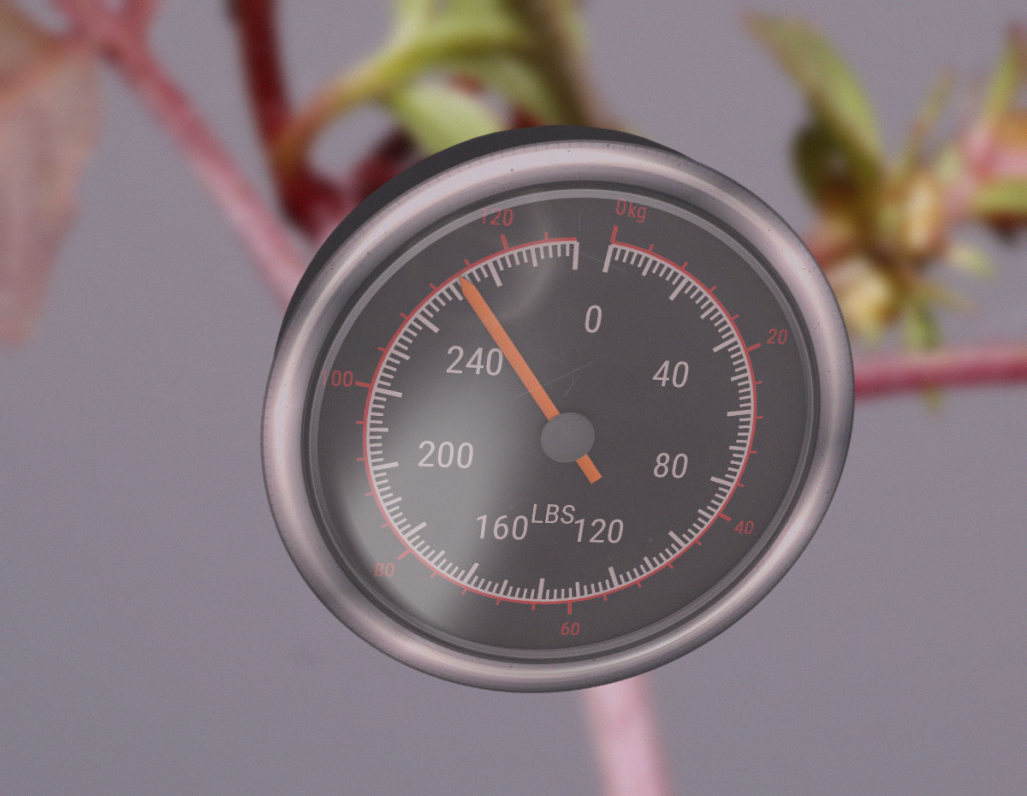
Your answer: {"value": 253, "unit": "lb"}
